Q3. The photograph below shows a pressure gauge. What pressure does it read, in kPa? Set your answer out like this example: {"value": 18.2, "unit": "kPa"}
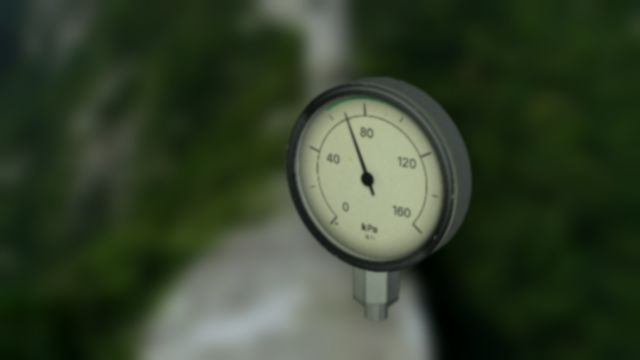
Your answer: {"value": 70, "unit": "kPa"}
